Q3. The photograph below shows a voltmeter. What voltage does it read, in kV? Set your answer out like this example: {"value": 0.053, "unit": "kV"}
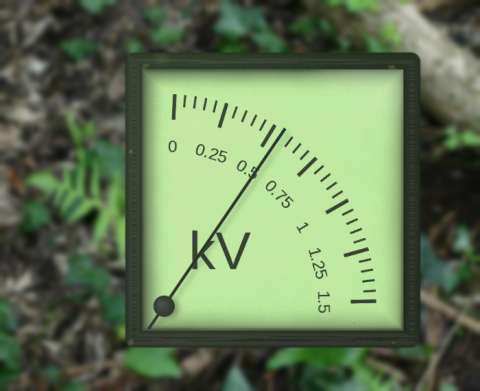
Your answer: {"value": 0.55, "unit": "kV"}
